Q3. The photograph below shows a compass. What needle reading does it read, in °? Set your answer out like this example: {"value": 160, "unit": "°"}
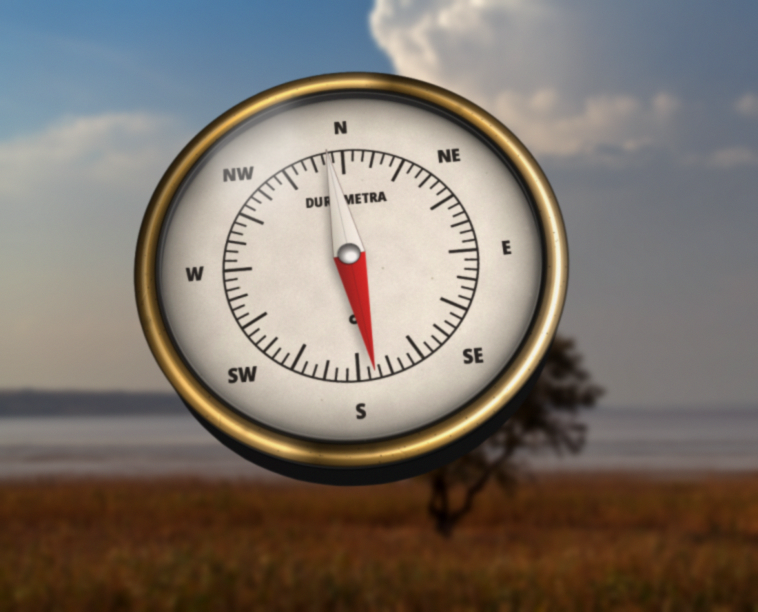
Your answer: {"value": 172.5, "unit": "°"}
